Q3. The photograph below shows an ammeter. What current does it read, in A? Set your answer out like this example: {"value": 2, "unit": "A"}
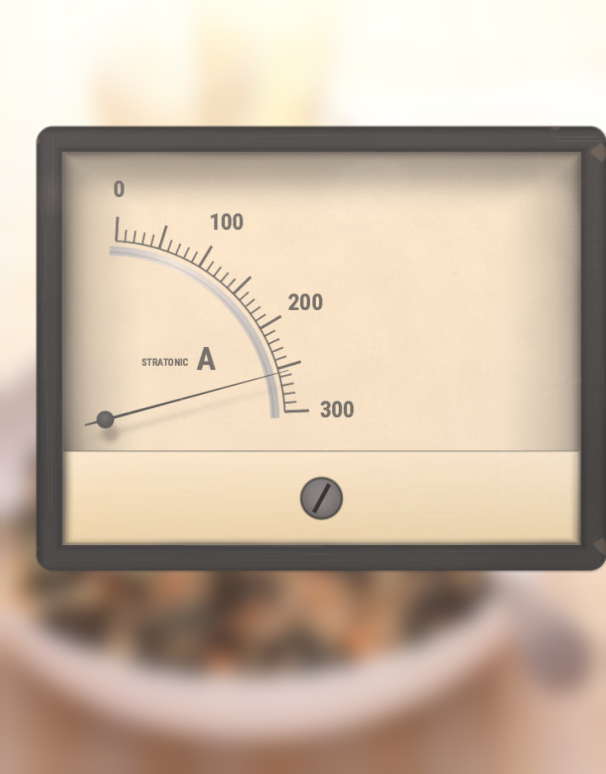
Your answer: {"value": 255, "unit": "A"}
